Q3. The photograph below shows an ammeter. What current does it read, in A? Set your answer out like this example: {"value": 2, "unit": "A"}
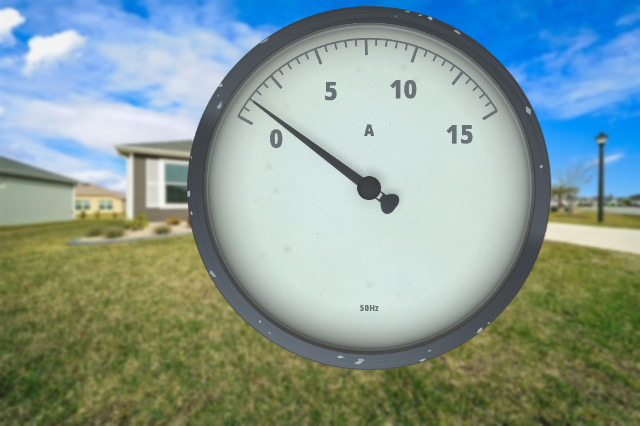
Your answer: {"value": 1, "unit": "A"}
